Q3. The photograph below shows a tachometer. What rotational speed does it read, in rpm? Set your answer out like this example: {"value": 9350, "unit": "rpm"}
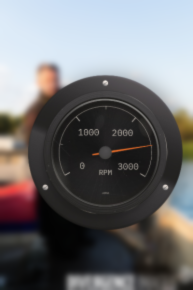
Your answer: {"value": 2500, "unit": "rpm"}
